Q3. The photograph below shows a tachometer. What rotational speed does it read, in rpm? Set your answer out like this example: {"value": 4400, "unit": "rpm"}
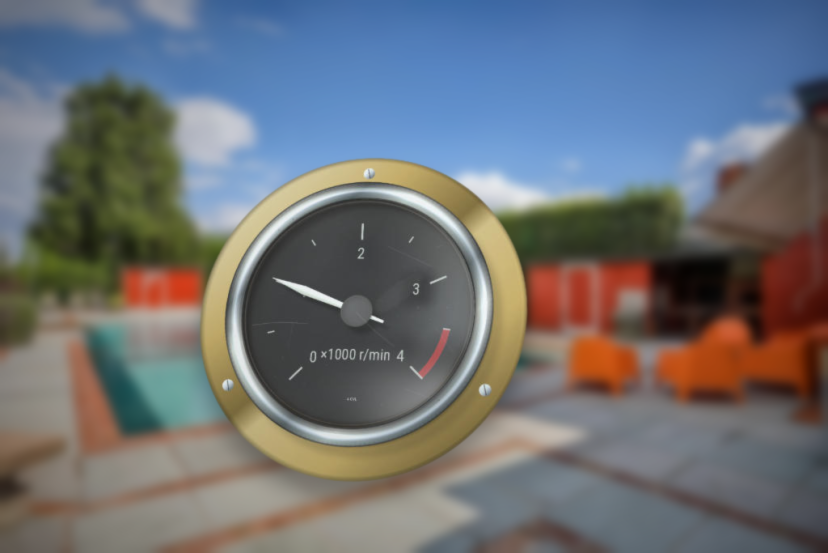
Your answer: {"value": 1000, "unit": "rpm"}
